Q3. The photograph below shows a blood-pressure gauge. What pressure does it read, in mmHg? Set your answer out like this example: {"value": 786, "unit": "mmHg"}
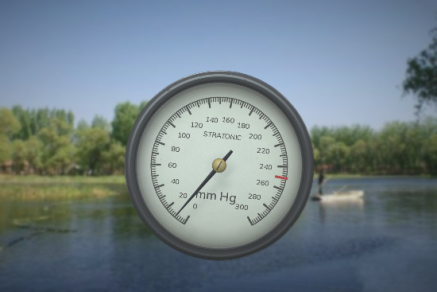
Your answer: {"value": 10, "unit": "mmHg"}
